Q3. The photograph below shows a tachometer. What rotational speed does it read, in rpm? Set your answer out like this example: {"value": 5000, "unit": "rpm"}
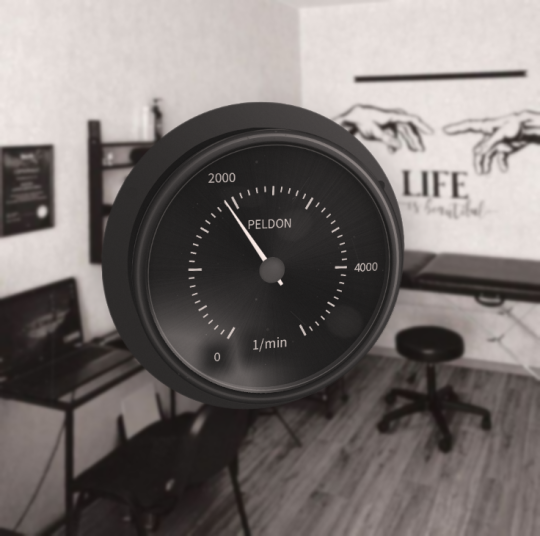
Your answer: {"value": 1900, "unit": "rpm"}
